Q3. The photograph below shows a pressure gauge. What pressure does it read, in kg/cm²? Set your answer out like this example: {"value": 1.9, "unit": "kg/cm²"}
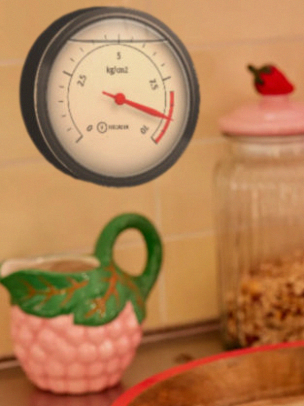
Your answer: {"value": 9, "unit": "kg/cm²"}
